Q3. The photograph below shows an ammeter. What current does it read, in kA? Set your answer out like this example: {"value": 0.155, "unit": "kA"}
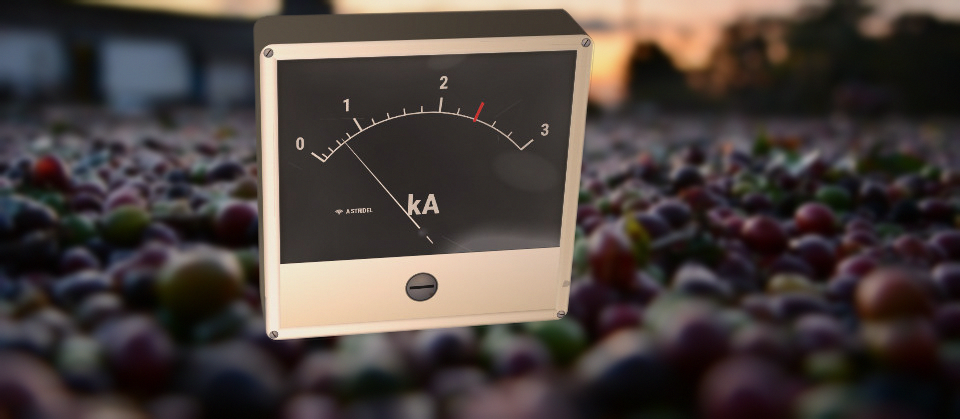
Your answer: {"value": 0.7, "unit": "kA"}
